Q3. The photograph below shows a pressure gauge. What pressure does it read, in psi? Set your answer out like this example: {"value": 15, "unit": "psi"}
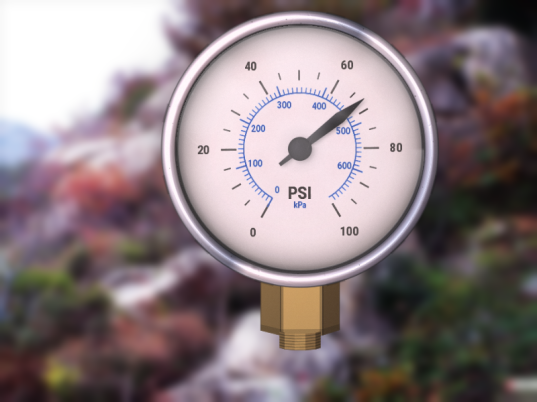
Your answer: {"value": 67.5, "unit": "psi"}
